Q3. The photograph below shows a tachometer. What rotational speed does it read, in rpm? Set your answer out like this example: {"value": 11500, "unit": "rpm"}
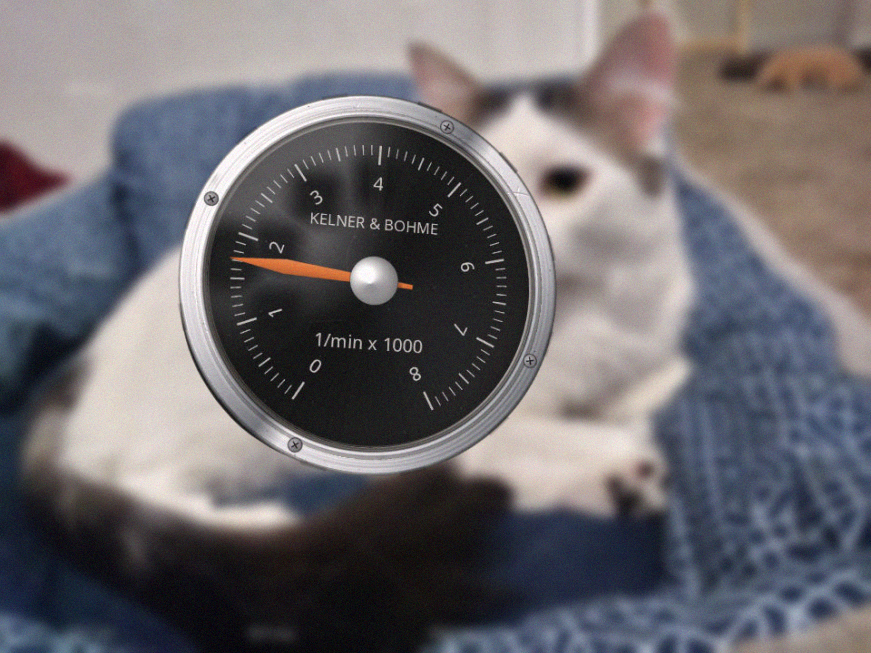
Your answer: {"value": 1700, "unit": "rpm"}
